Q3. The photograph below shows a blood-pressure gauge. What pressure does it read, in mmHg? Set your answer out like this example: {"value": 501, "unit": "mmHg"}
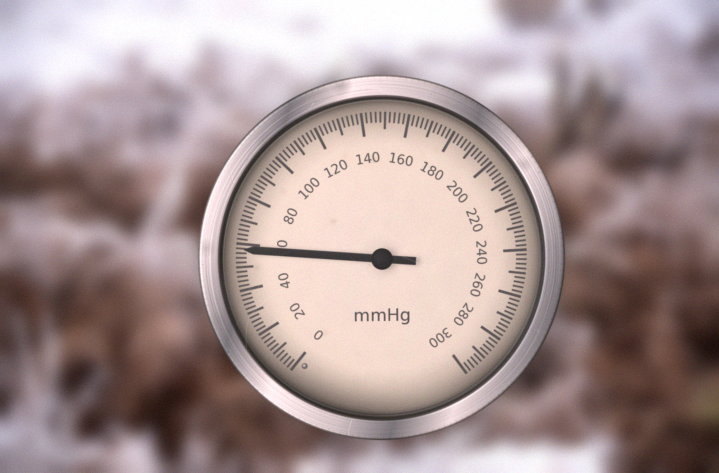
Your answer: {"value": 58, "unit": "mmHg"}
